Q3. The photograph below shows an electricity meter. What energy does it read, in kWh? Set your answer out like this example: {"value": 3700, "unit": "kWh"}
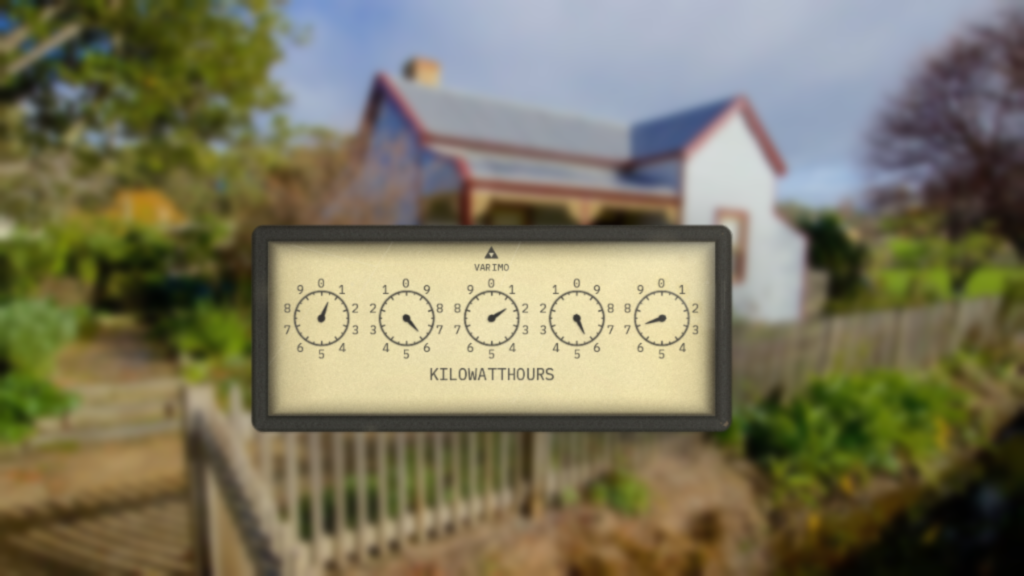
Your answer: {"value": 6157, "unit": "kWh"}
